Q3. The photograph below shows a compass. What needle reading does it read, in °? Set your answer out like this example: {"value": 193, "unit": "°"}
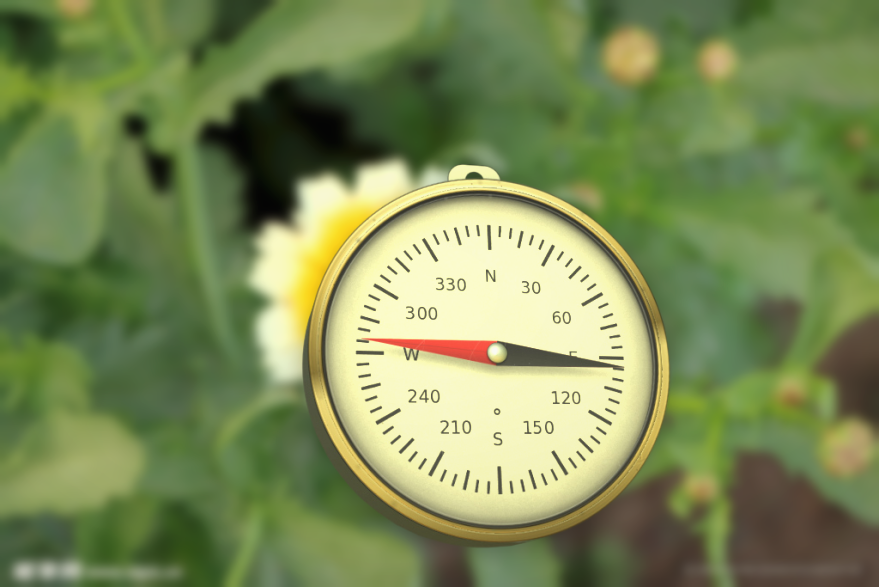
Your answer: {"value": 275, "unit": "°"}
